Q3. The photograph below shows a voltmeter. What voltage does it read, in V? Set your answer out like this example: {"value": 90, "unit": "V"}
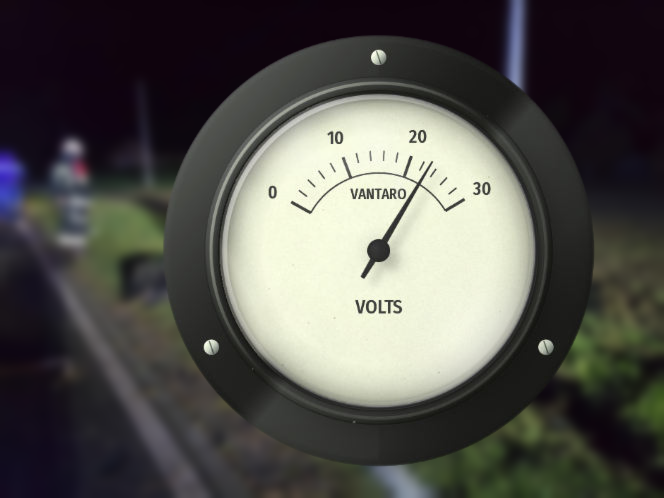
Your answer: {"value": 23, "unit": "V"}
